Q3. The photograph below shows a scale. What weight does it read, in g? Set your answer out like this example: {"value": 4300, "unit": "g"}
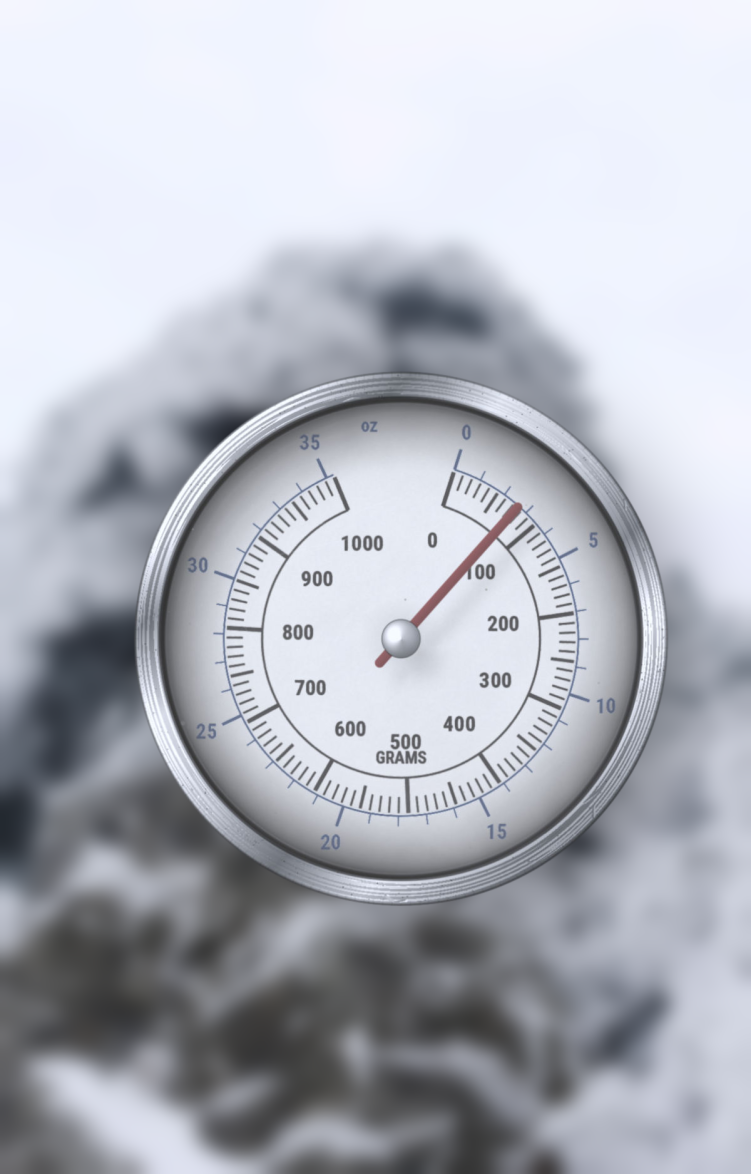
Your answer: {"value": 75, "unit": "g"}
